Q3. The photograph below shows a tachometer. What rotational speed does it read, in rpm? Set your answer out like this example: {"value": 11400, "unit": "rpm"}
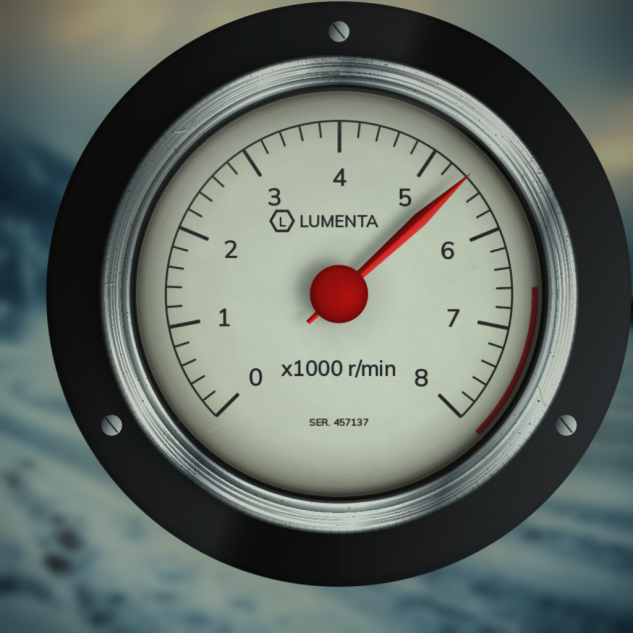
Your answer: {"value": 5400, "unit": "rpm"}
